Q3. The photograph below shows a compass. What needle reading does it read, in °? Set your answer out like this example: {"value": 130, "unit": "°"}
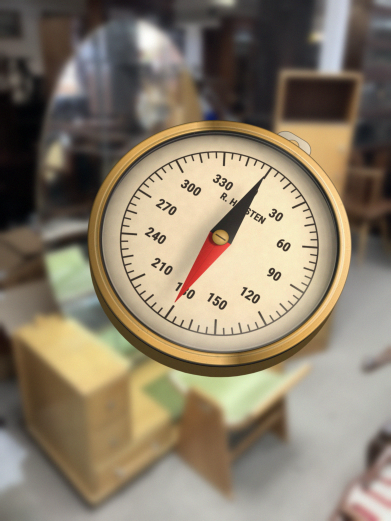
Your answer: {"value": 180, "unit": "°"}
